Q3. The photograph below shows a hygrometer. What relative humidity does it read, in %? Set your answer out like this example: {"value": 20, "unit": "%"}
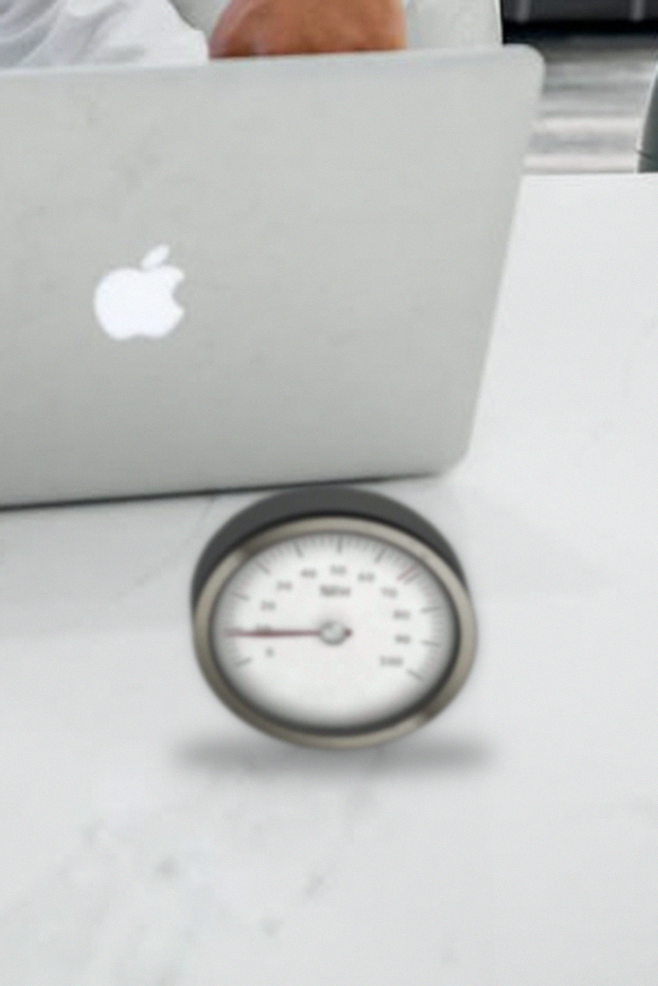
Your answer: {"value": 10, "unit": "%"}
